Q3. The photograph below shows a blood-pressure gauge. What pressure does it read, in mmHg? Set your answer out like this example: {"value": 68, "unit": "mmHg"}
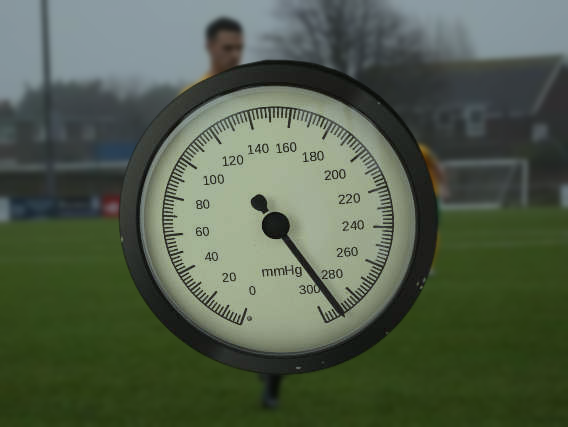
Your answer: {"value": 290, "unit": "mmHg"}
